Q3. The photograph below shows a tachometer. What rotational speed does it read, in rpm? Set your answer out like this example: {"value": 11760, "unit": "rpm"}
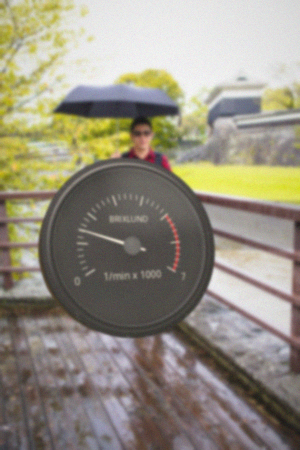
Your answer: {"value": 1400, "unit": "rpm"}
